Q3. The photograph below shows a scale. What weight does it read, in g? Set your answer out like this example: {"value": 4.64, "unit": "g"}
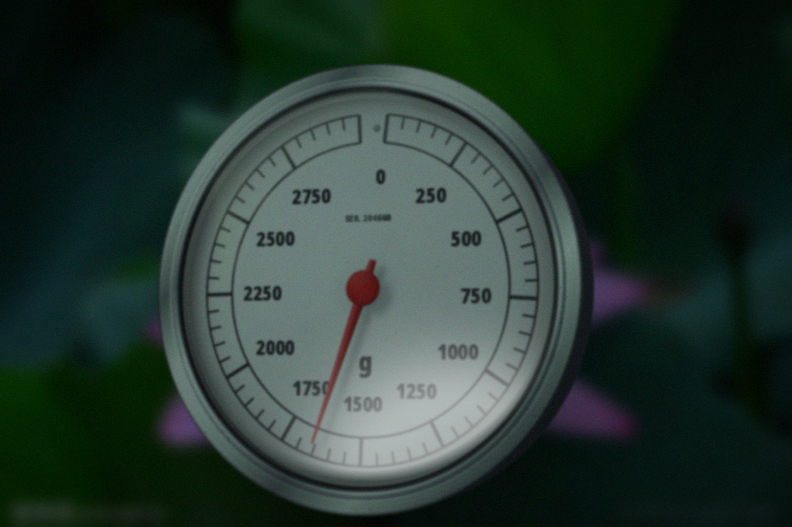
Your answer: {"value": 1650, "unit": "g"}
